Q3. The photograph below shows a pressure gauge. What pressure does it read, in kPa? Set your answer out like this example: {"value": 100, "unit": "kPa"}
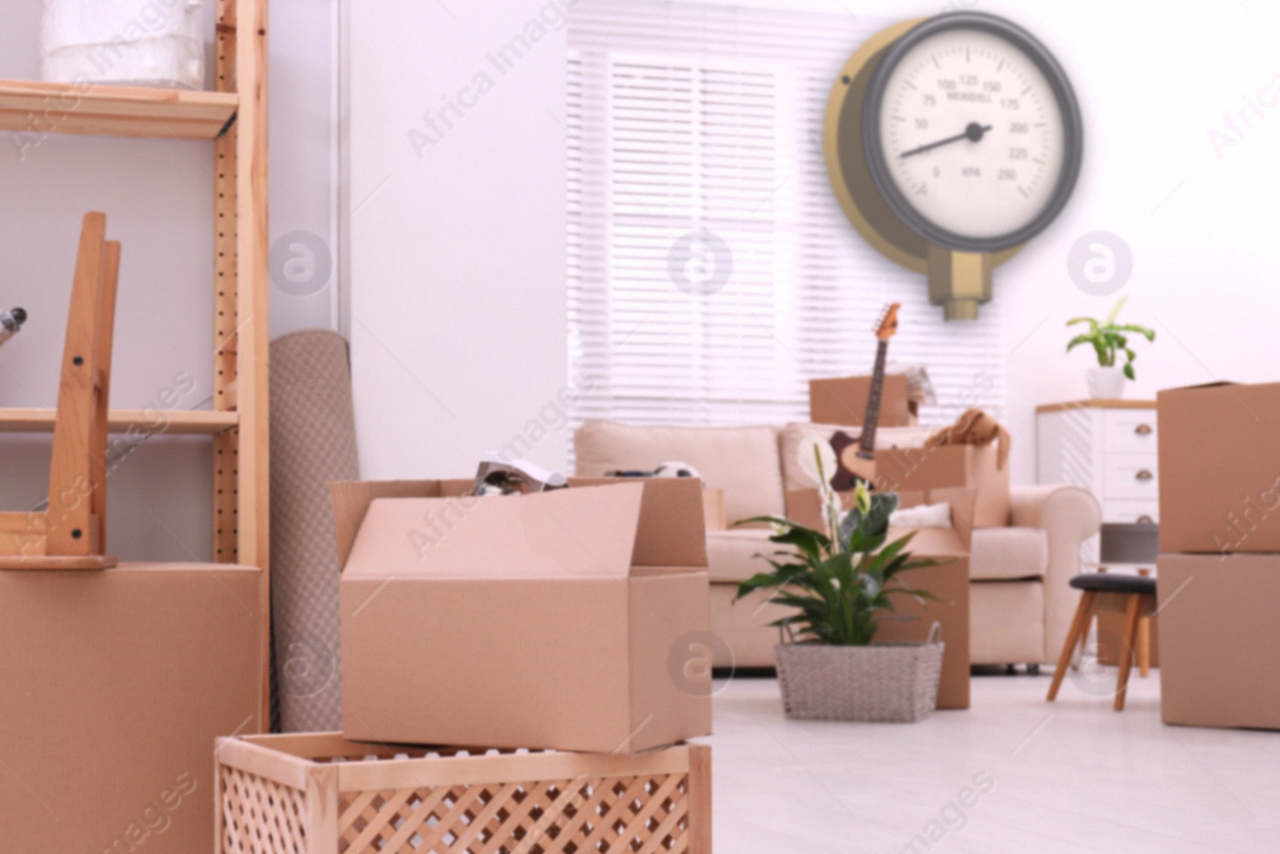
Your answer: {"value": 25, "unit": "kPa"}
